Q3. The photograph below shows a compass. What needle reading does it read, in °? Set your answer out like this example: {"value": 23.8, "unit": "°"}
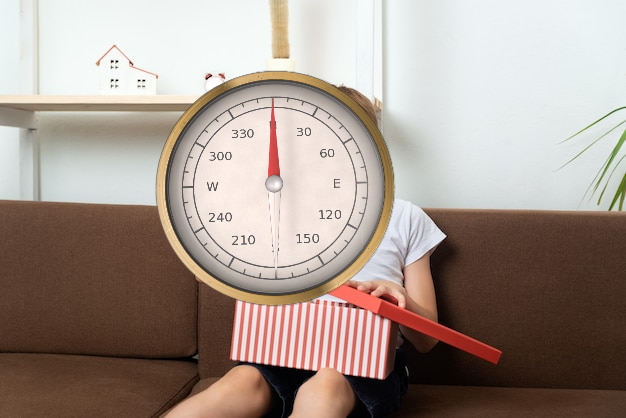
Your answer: {"value": 0, "unit": "°"}
